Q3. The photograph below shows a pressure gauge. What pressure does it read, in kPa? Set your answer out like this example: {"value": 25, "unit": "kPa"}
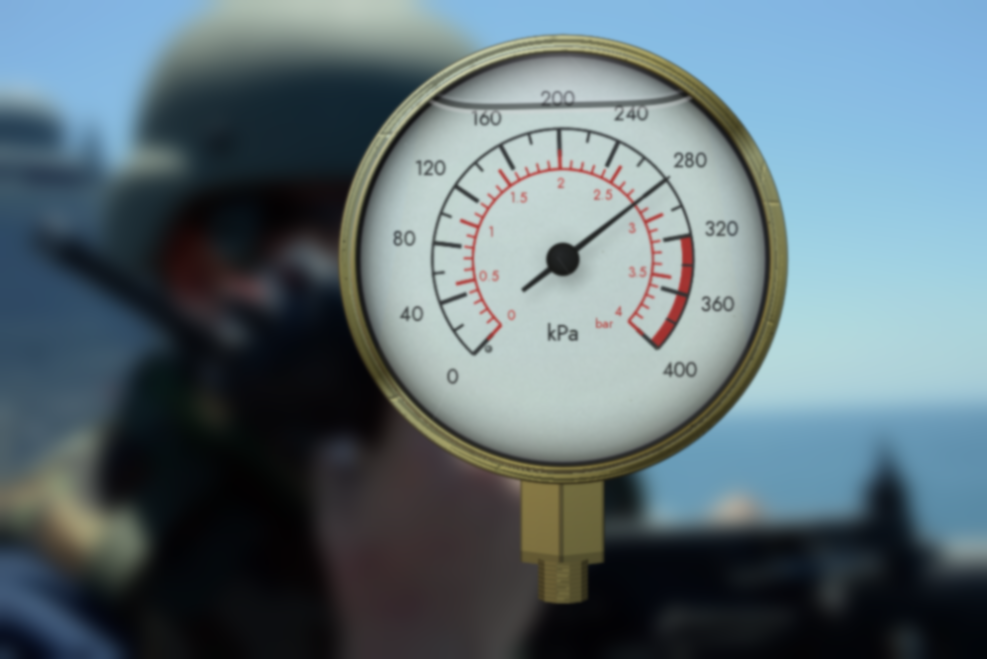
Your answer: {"value": 280, "unit": "kPa"}
